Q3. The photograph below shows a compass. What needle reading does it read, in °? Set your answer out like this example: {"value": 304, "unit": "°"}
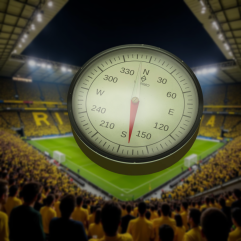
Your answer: {"value": 170, "unit": "°"}
